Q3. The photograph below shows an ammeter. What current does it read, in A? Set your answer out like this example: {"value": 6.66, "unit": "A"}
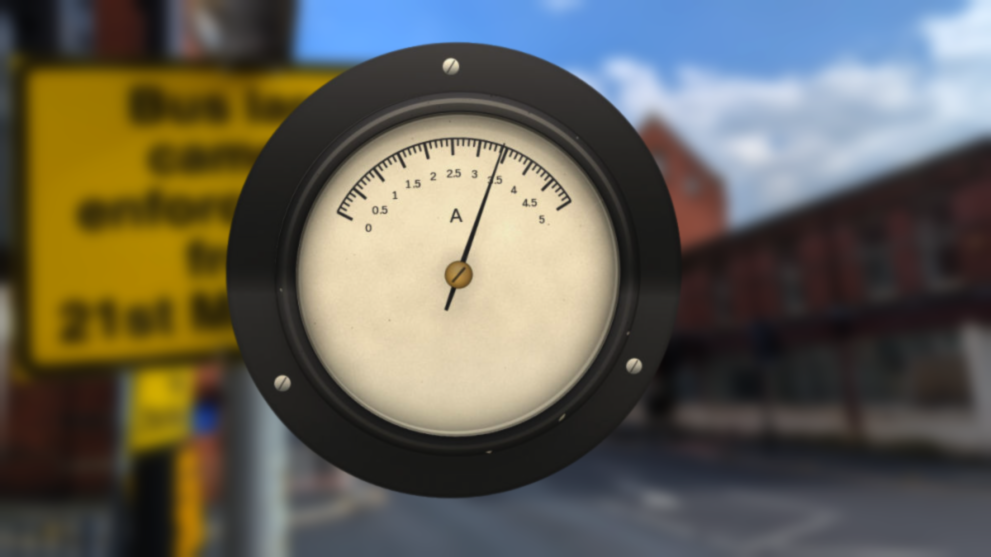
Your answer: {"value": 3.4, "unit": "A"}
